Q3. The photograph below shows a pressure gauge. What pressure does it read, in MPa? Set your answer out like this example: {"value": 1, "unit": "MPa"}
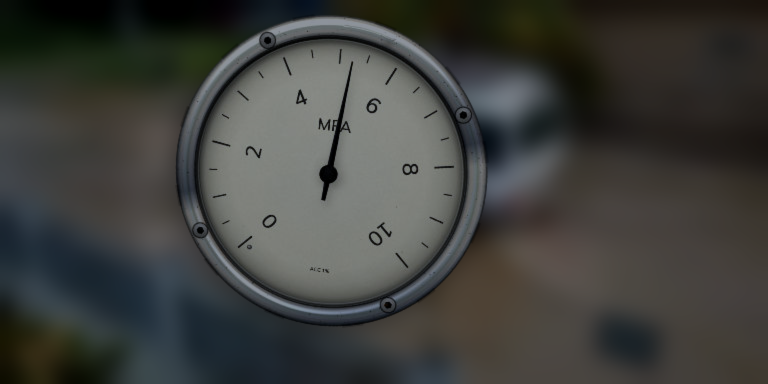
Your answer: {"value": 5.25, "unit": "MPa"}
